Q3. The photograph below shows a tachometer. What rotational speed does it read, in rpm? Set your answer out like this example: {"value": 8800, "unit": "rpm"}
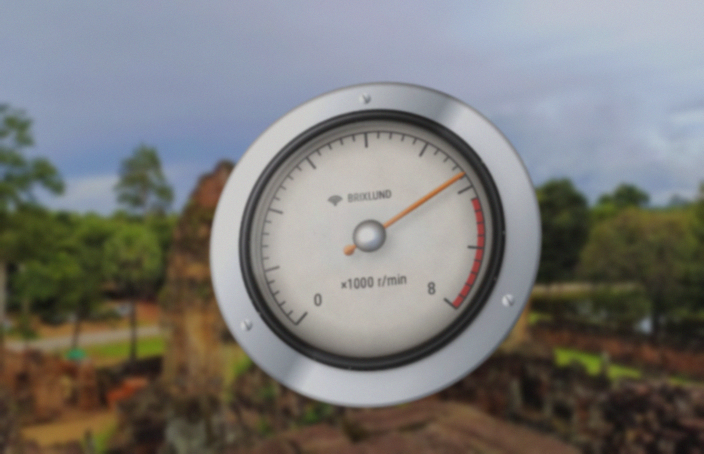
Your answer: {"value": 5800, "unit": "rpm"}
